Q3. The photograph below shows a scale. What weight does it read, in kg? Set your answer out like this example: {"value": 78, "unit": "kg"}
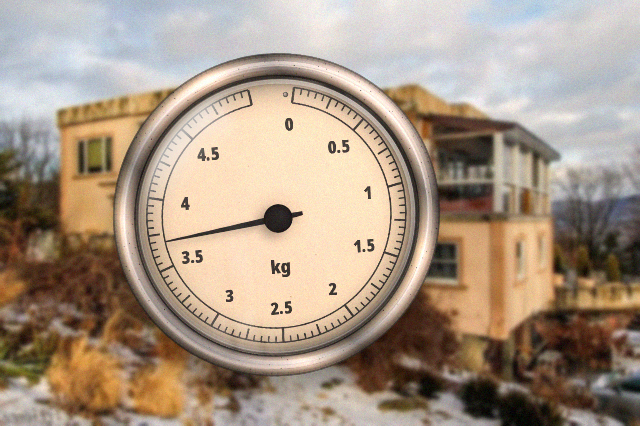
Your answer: {"value": 3.7, "unit": "kg"}
